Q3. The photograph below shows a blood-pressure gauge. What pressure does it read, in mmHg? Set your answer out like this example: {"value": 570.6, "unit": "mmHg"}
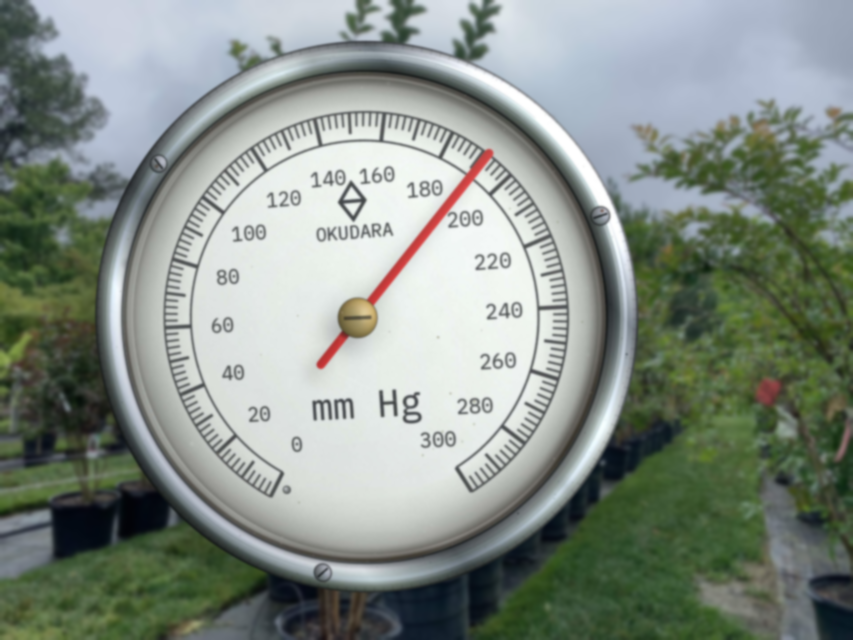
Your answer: {"value": 192, "unit": "mmHg"}
